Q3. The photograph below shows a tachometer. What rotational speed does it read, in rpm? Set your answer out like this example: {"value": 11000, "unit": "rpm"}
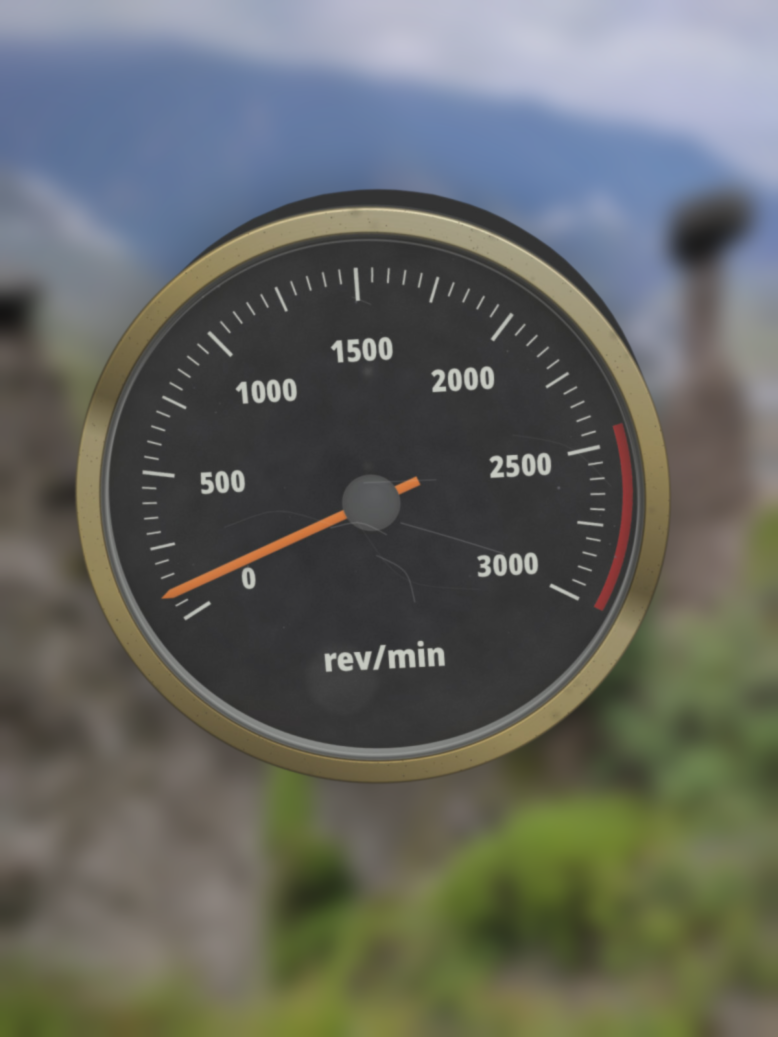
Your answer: {"value": 100, "unit": "rpm"}
